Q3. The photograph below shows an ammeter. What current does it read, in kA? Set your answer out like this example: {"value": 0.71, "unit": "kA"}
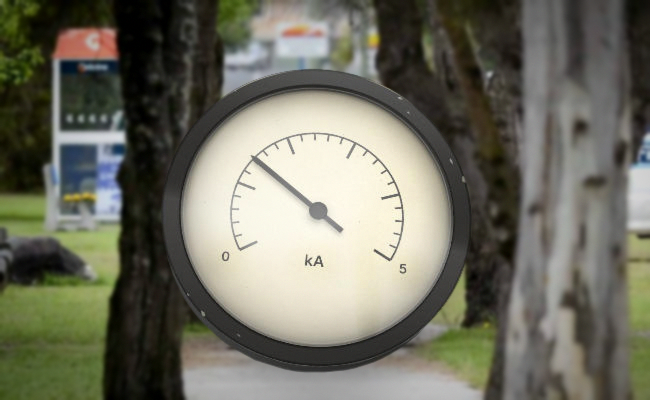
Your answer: {"value": 1.4, "unit": "kA"}
